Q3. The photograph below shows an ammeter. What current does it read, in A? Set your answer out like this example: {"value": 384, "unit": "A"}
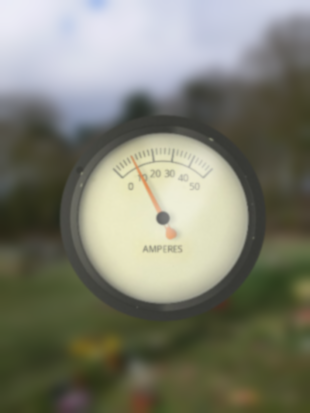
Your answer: {"value": 10, "unit": "A"}
